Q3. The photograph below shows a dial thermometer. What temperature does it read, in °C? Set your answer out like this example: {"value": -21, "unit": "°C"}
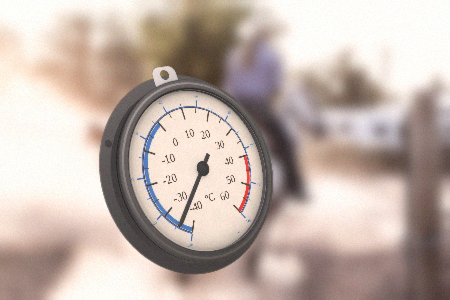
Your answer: {"value": -35, "unit": "°C"}
